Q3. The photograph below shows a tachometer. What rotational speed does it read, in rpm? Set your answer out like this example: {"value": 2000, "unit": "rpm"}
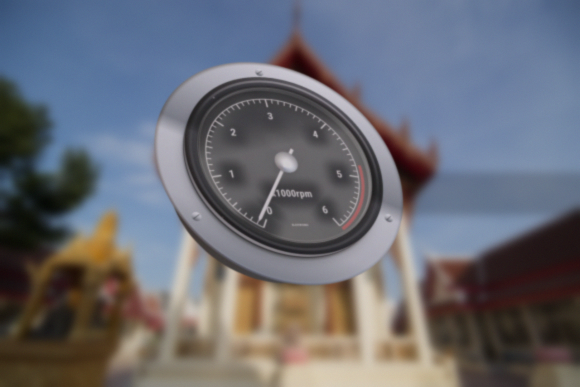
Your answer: {"value": 100, "unit": "rpm"}
